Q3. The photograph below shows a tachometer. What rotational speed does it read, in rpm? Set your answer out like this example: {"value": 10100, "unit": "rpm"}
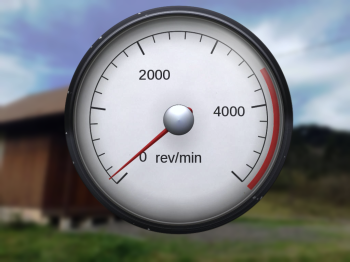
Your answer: {"value": 100, "unit": "rpm"}
